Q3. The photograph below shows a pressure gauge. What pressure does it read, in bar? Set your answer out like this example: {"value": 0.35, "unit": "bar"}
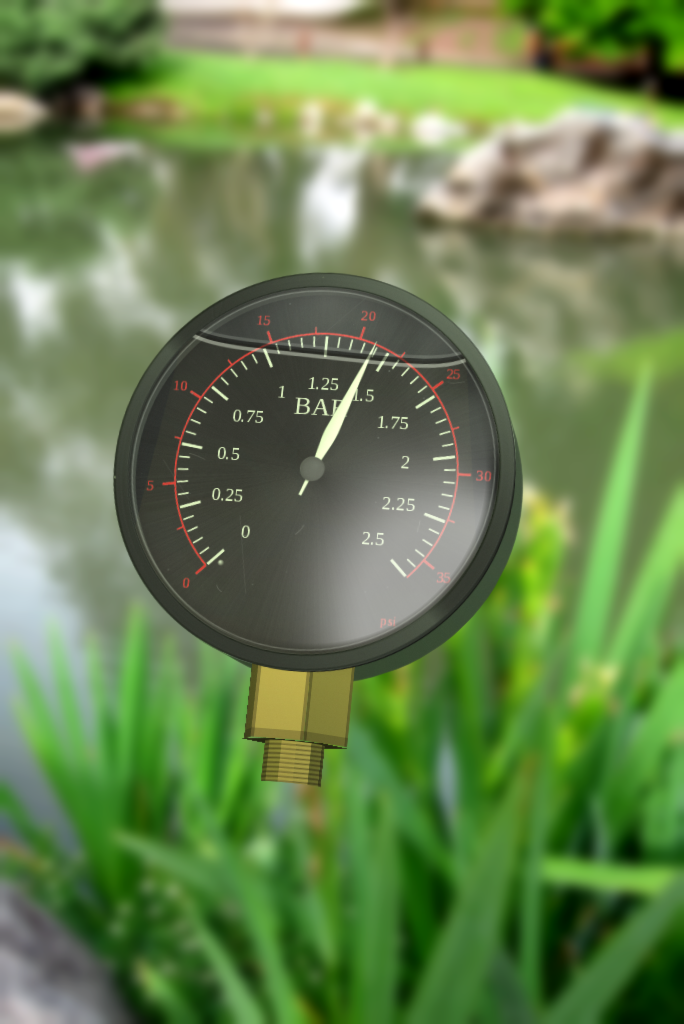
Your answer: {"value": 1.45, "unit": "bar"}
